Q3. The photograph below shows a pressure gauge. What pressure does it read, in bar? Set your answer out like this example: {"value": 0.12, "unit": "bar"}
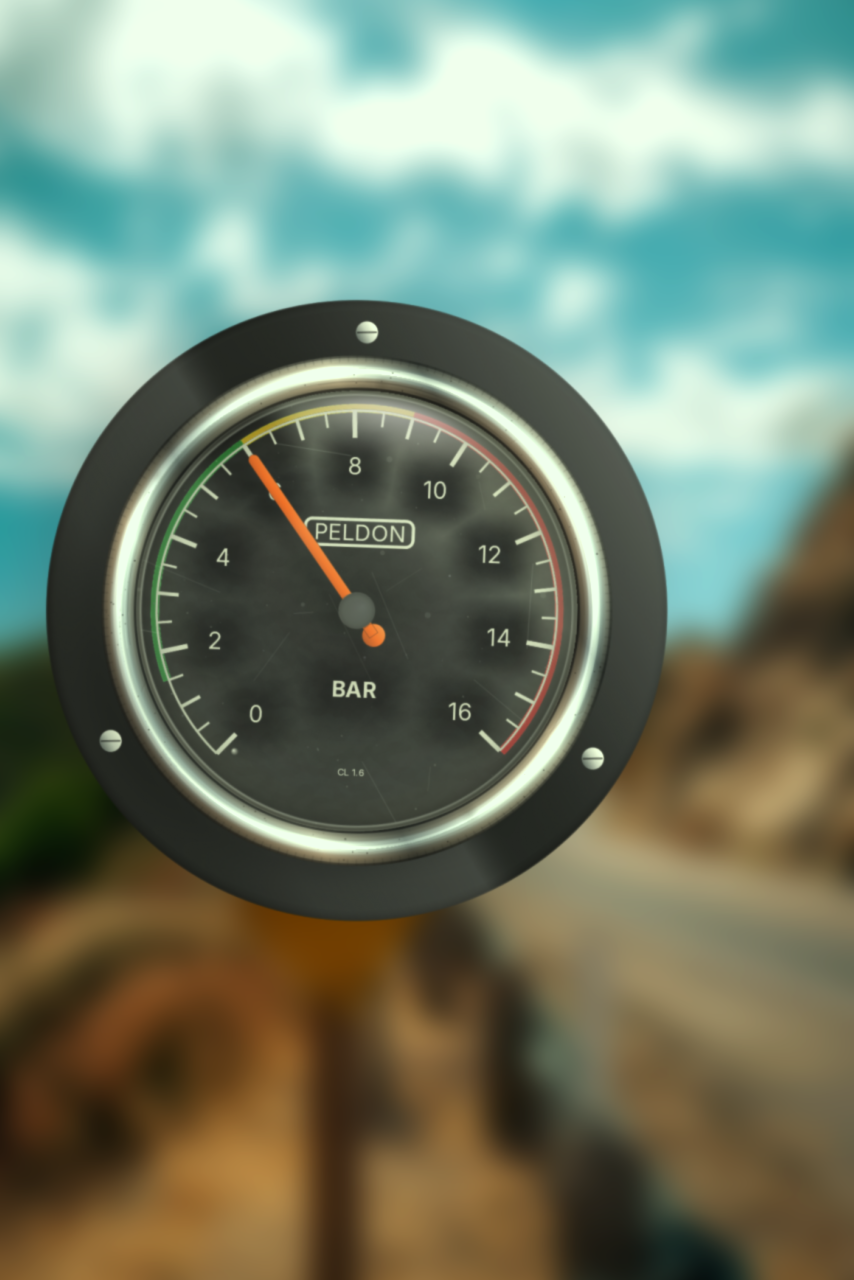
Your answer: {"value": 6, "unit": "bar"}
